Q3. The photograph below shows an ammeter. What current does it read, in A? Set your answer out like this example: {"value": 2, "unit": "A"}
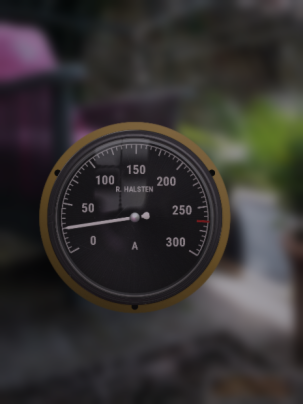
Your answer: {"value": 25, "unit": "A"}
